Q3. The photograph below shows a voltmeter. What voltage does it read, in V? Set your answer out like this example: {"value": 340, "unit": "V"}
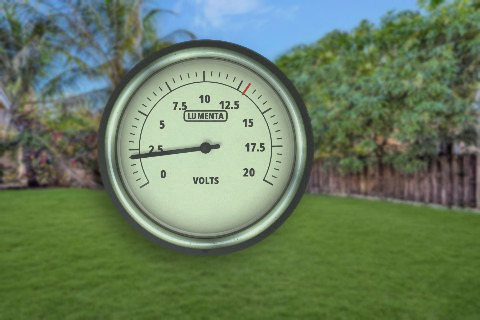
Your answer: {"value": 2, "unit": "V"}
